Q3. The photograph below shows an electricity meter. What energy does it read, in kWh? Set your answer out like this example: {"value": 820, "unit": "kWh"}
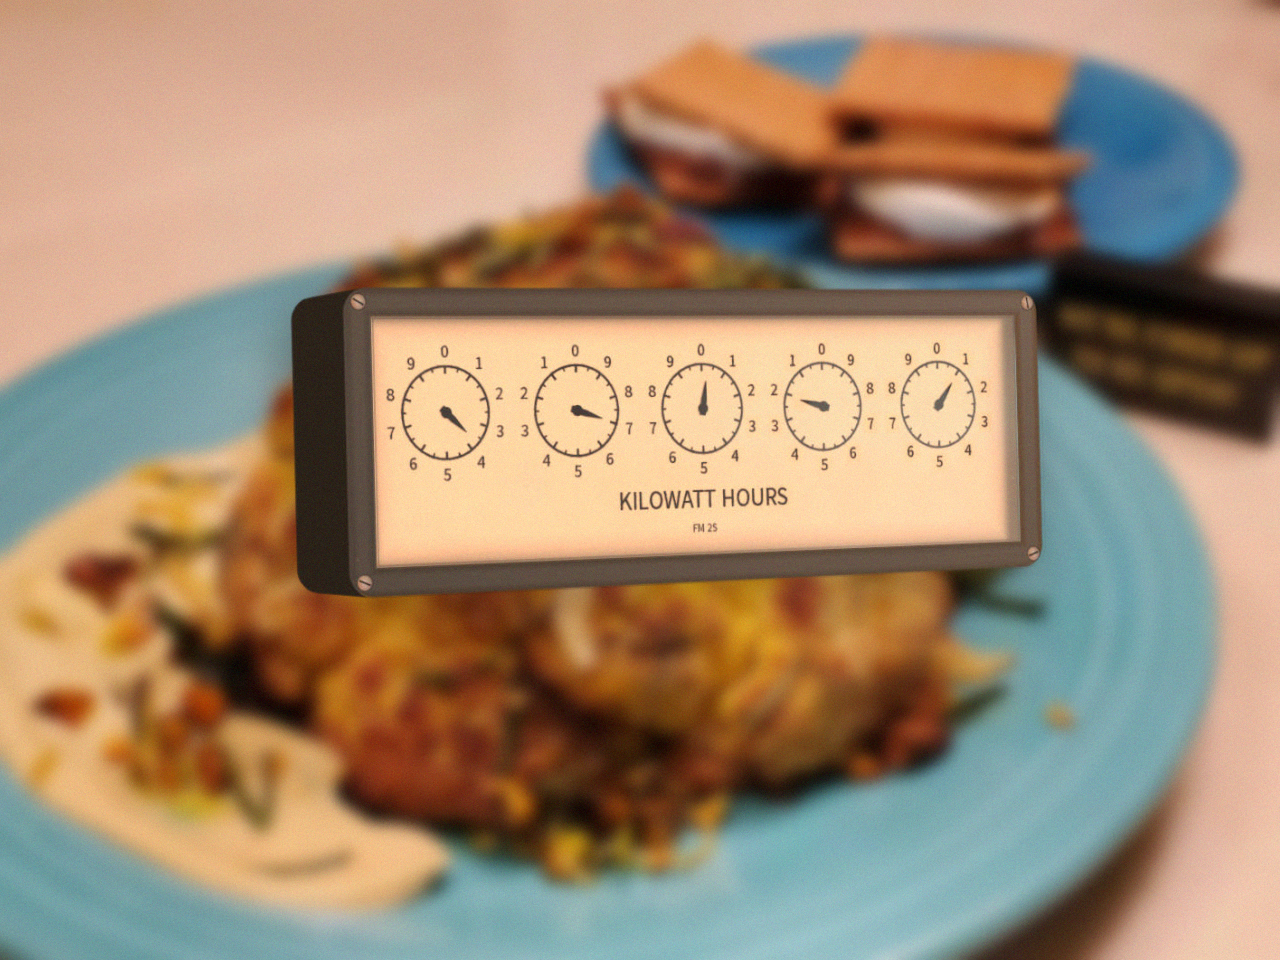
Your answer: {"value": 37021, "unit": "kWh"}
